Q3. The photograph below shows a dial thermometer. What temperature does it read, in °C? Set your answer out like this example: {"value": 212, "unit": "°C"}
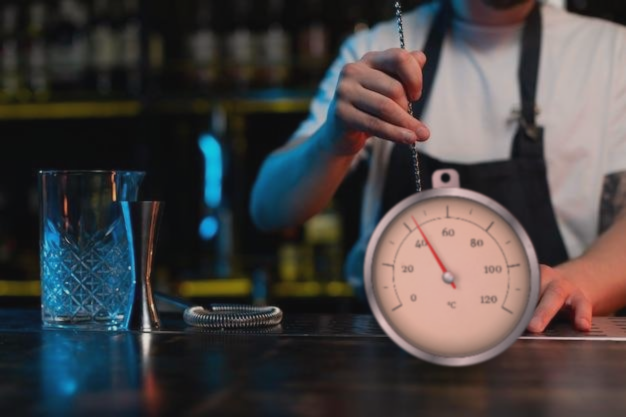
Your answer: {"value": 45, "unit": "°C"}
